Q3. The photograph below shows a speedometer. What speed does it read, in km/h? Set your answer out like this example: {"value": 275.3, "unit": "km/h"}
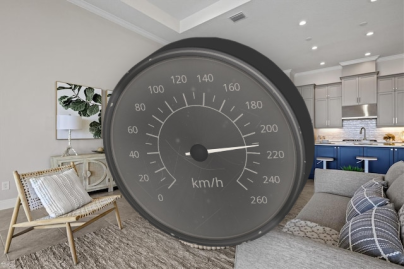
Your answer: {"value": 210, "unit": "km/h"}
